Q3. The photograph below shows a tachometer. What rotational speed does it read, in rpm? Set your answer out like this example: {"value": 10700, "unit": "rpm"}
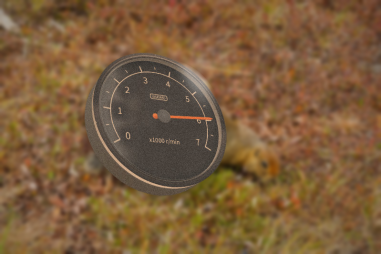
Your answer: {"value": 6000, "unit": "rpm"}
